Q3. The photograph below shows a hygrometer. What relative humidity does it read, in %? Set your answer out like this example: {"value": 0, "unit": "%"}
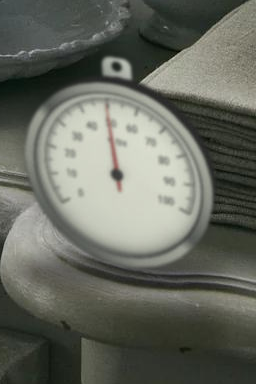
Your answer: {"value": 50, "unit": "%"}
